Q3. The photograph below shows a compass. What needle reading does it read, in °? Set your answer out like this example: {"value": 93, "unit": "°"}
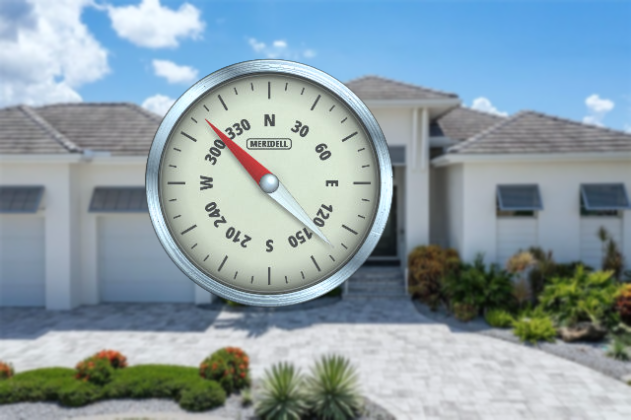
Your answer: {"value": 315, "unit": "°"}
